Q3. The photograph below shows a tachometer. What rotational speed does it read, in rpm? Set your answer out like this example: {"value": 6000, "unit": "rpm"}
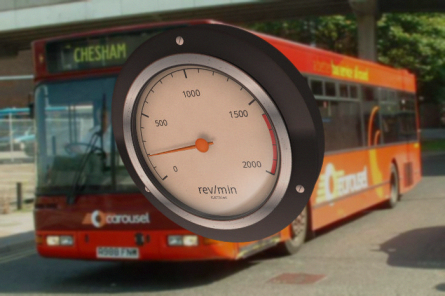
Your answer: {"value": 200, "unit": "rpm"}
